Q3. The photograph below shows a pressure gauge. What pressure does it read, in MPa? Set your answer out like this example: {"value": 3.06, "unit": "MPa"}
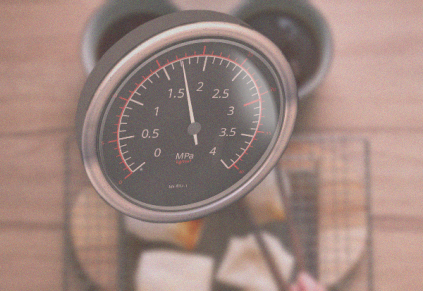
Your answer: {"value": 1.7, "unit": "MPa"}
